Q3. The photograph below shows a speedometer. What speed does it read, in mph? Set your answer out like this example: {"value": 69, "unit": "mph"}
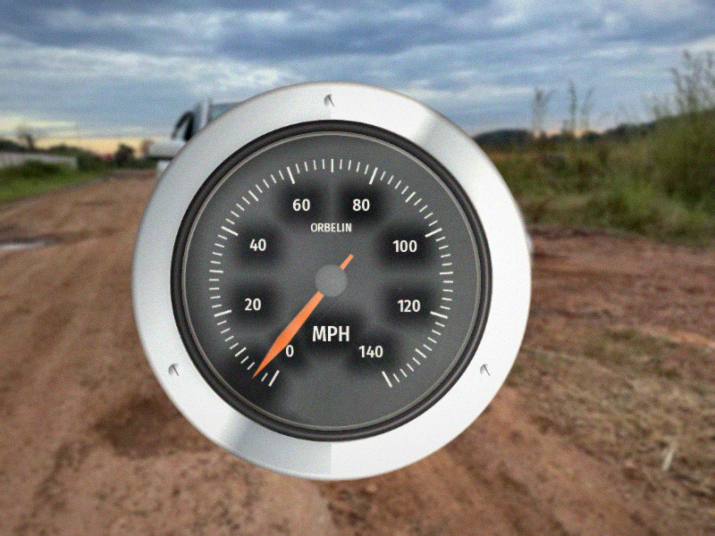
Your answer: {"value": 4, "unit": "mph"}
